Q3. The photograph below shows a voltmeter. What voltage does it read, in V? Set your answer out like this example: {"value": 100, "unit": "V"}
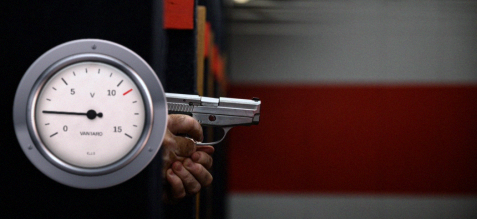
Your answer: {"value": 2, "unit": "V"}
